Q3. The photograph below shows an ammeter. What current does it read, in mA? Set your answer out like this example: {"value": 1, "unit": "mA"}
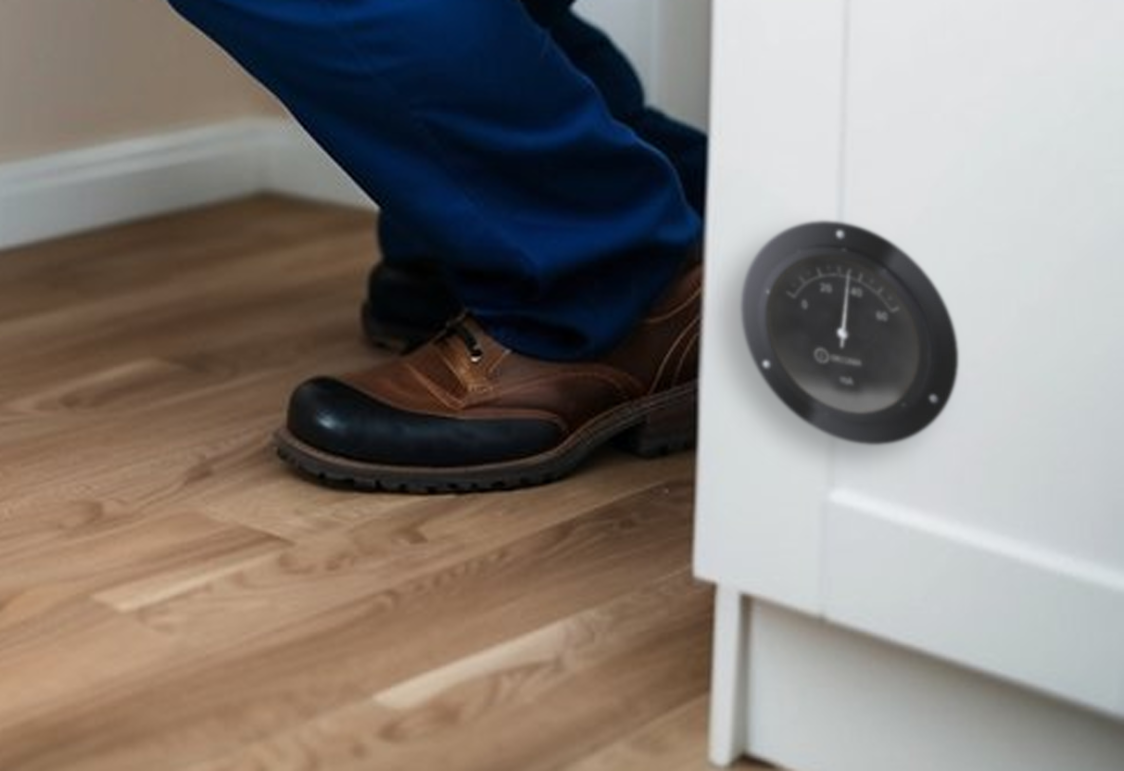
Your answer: {"value": 35, "unit": "mA"}
